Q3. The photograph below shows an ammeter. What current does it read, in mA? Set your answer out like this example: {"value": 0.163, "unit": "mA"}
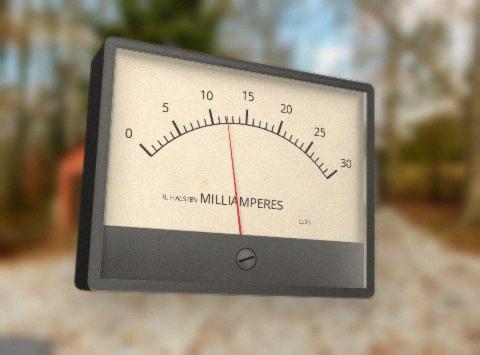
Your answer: {"value": 12, "unit": "mA"}
